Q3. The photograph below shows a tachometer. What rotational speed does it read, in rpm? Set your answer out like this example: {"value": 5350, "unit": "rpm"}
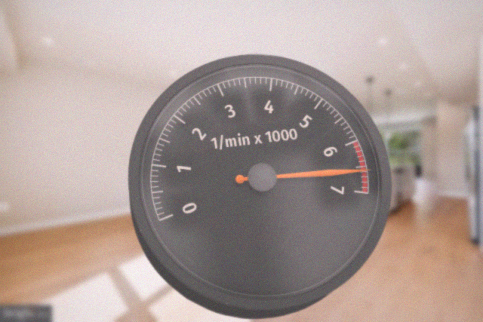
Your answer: {"value": 6600, "unit": "rpm"}
